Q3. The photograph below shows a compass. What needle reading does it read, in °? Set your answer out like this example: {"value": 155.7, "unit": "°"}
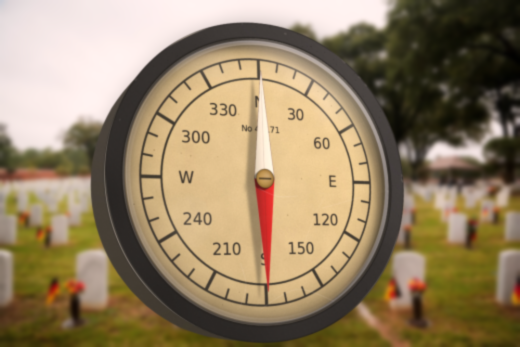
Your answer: {"value": 180, "unit": "°"}
